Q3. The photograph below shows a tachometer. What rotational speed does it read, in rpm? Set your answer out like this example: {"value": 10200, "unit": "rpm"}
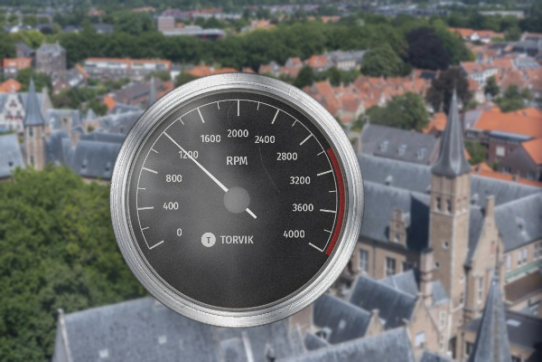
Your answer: {"value": 1200, "unit": "rpm"}
